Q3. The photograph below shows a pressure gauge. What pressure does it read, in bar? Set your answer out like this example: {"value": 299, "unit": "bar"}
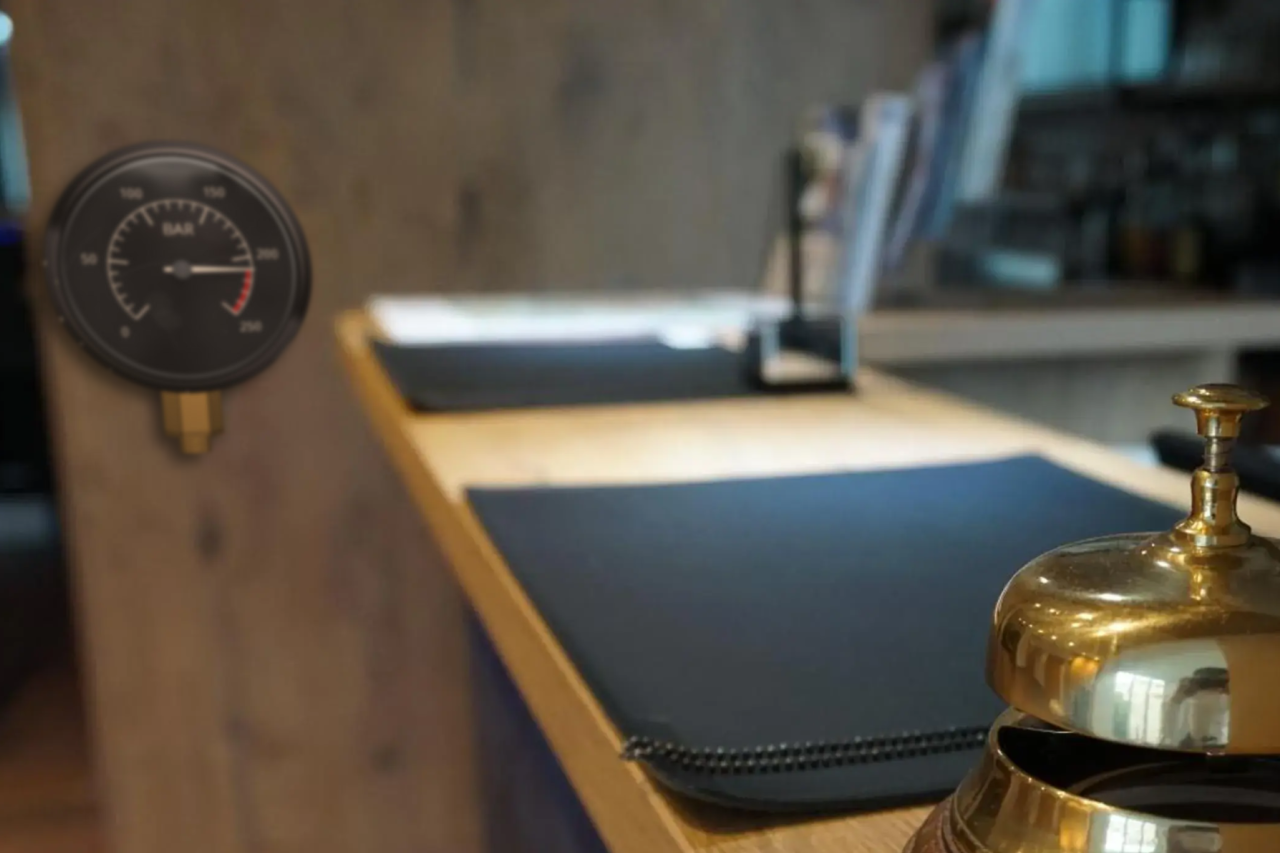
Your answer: {"value": 210, "unit": "bar"}
